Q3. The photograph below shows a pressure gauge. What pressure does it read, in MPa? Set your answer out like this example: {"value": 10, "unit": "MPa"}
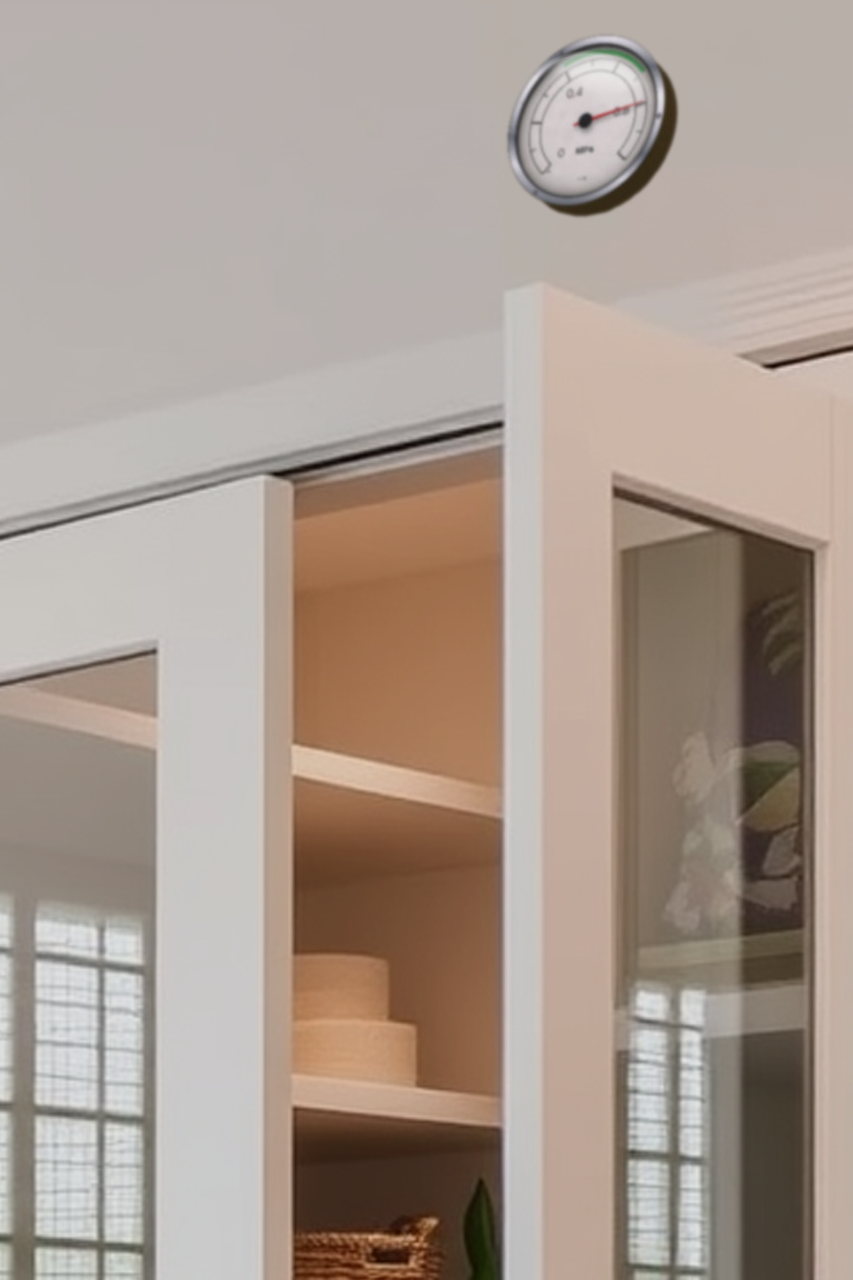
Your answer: {"value": 0.8, "unit": "MPa"}
